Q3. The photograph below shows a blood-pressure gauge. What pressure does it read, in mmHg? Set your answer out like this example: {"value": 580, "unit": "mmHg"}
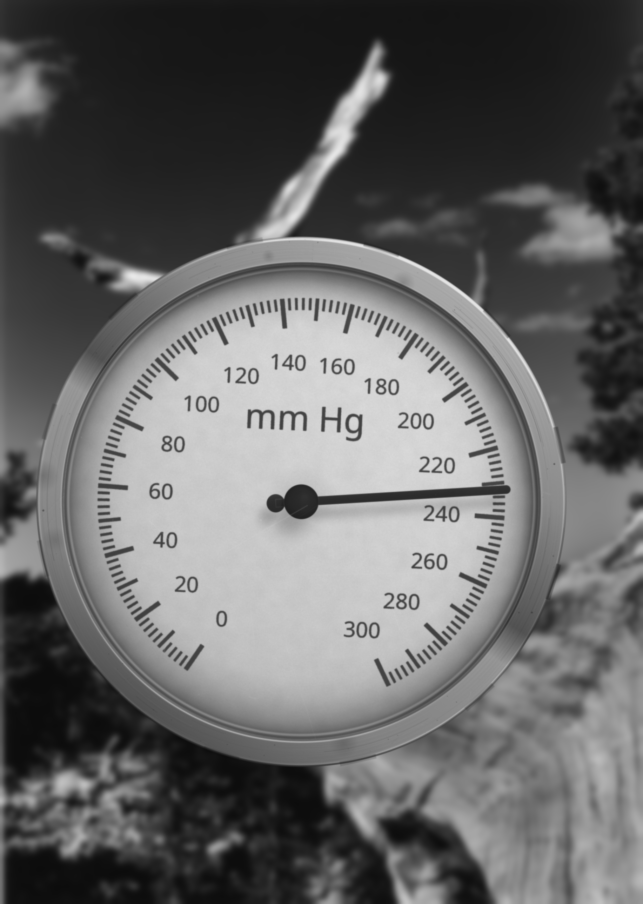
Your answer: {"value": 232, "unit": "mmHg"}
